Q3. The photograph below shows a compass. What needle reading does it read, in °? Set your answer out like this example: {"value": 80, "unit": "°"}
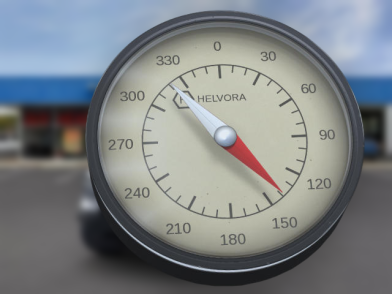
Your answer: {"value": 140, "unit": "°"}
